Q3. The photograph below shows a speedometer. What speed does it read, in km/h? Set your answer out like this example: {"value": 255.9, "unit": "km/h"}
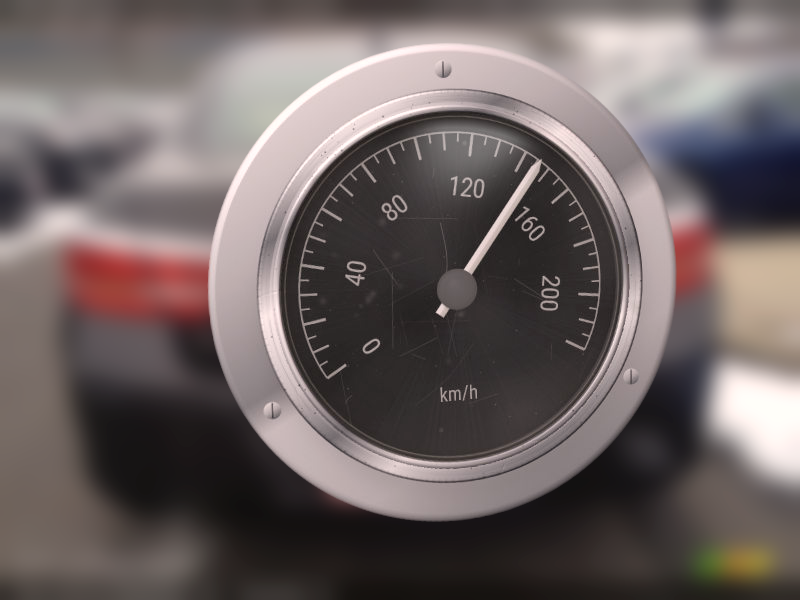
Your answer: {"value": 145, "unit": "km/h"}
